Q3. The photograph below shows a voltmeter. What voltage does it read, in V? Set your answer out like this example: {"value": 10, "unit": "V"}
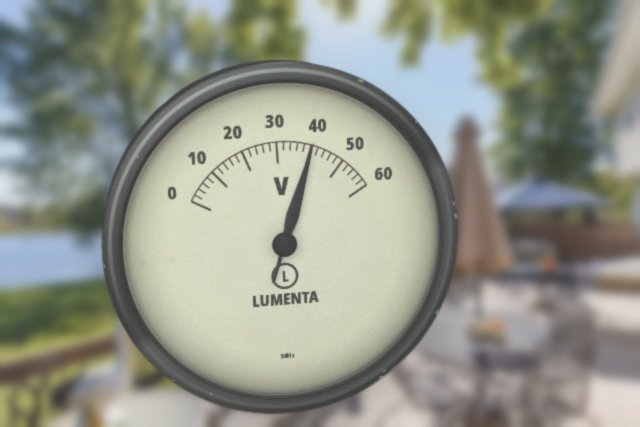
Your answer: {"value": 40, "unit": "V"}
